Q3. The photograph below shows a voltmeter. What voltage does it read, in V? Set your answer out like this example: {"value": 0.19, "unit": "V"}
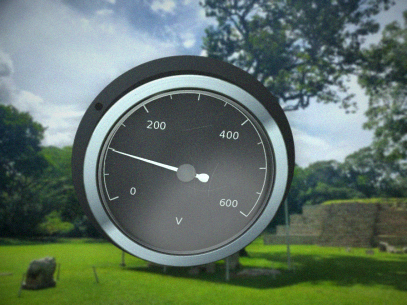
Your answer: {"value": 100, "unit": "V"}
